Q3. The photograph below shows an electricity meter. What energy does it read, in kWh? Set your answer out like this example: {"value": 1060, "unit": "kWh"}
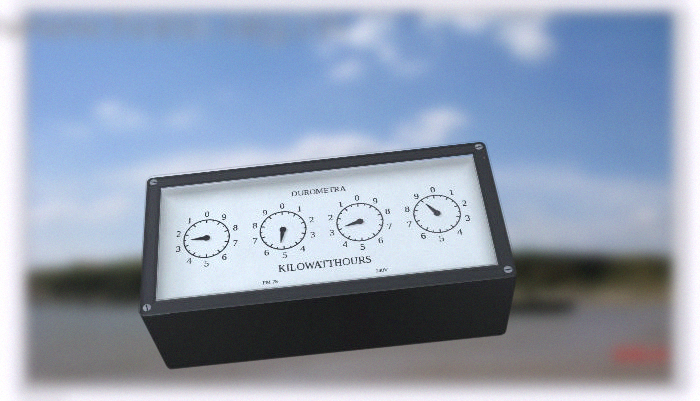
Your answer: {"value": 2529, "unit": "kWh"}
